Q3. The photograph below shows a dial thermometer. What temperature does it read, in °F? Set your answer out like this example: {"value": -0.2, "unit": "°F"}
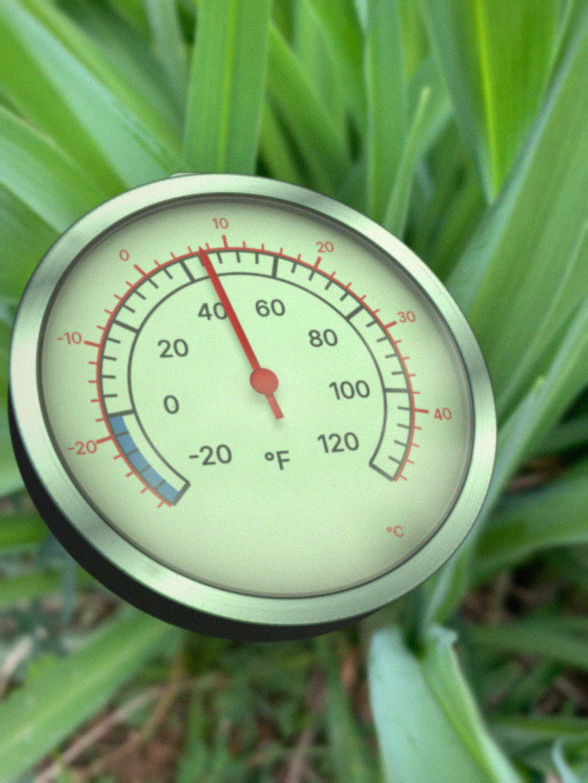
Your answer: {"value": 44, "unit": "°F"}
